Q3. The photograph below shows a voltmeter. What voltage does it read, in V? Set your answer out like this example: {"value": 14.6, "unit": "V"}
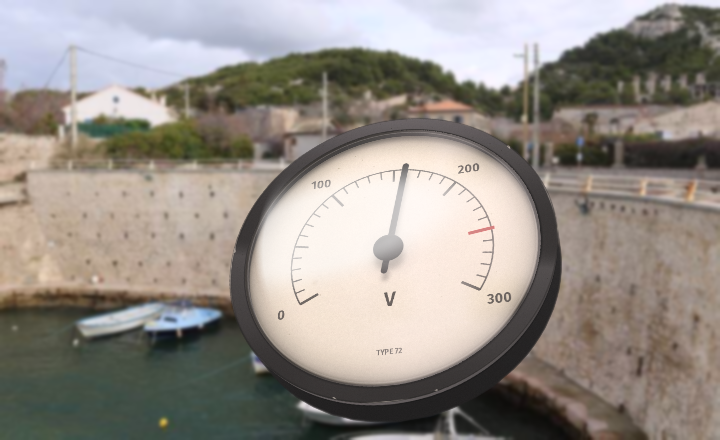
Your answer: {"value": 160, "unit": "V"}
